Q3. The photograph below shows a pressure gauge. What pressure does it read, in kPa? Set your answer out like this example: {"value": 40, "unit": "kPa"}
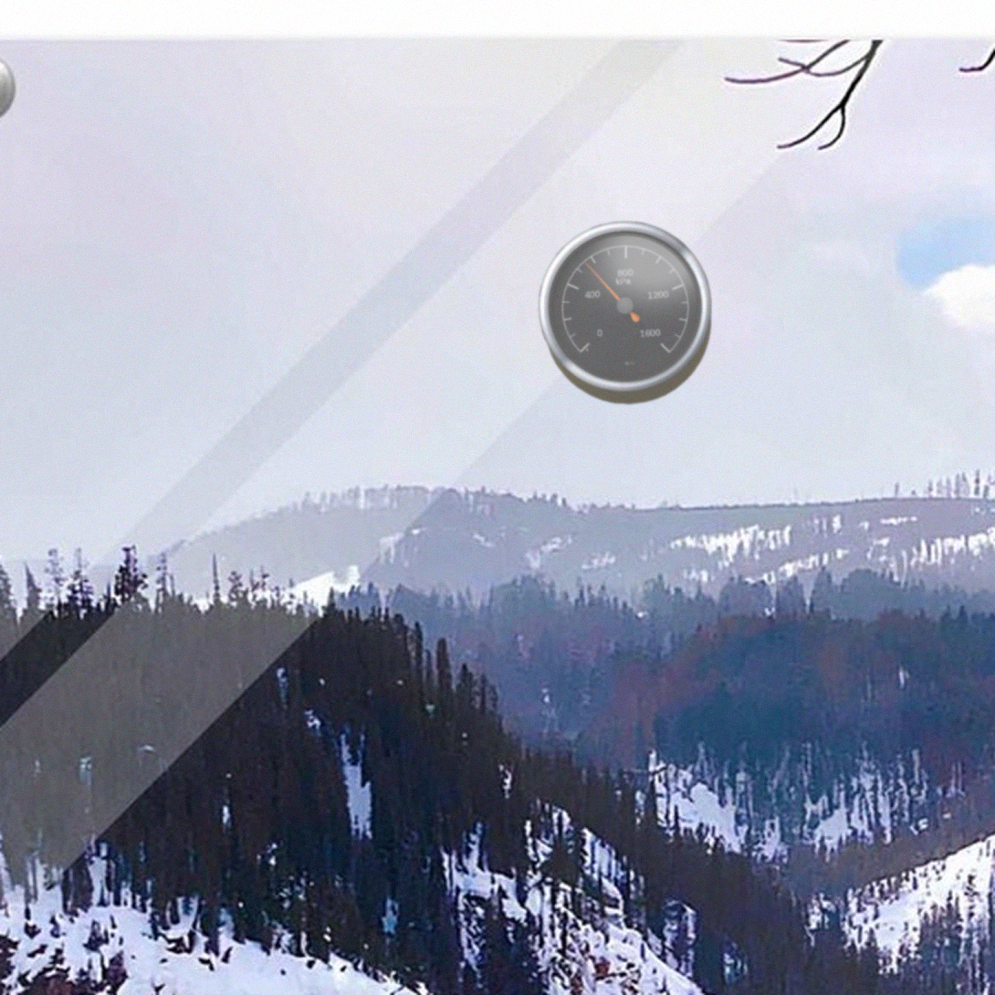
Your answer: {"value": 550, "unit": "kPa"}
